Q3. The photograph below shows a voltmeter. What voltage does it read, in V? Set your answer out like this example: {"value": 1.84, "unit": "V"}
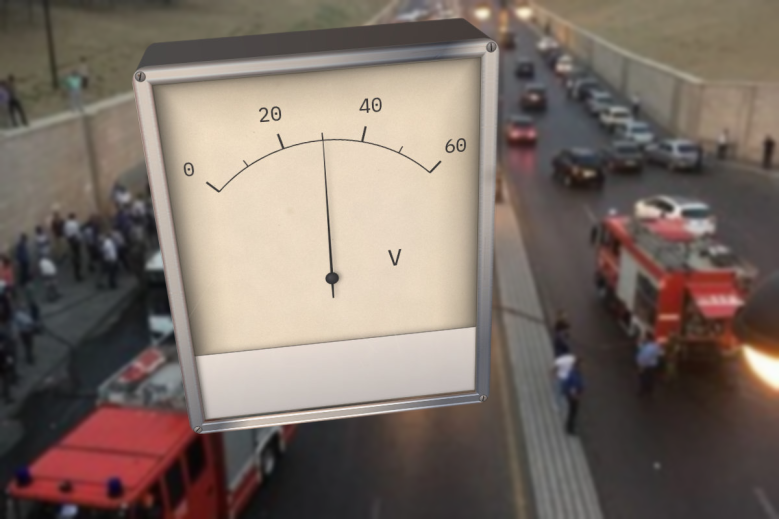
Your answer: {"value": 30, "unit": "V"}
